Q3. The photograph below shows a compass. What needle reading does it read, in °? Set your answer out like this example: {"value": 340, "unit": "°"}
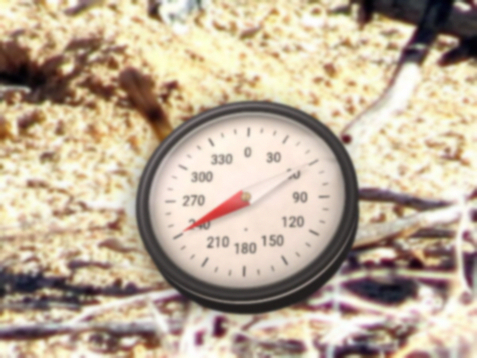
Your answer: {"value": 240, "unit": "°"}
